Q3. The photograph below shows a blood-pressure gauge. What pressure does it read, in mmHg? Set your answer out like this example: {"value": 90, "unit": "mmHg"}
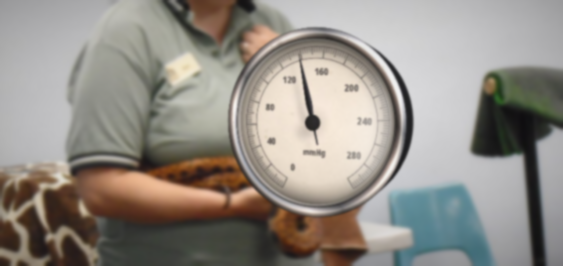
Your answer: {"value": 140, "unit": "mmHg"}
